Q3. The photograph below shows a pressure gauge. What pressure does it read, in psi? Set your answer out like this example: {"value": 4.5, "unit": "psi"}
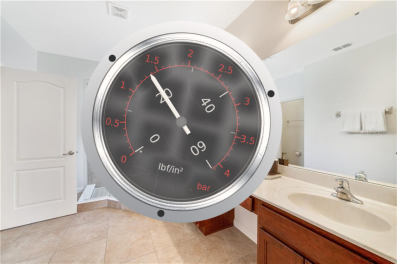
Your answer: {"value": 20, "unit": "psi"}
